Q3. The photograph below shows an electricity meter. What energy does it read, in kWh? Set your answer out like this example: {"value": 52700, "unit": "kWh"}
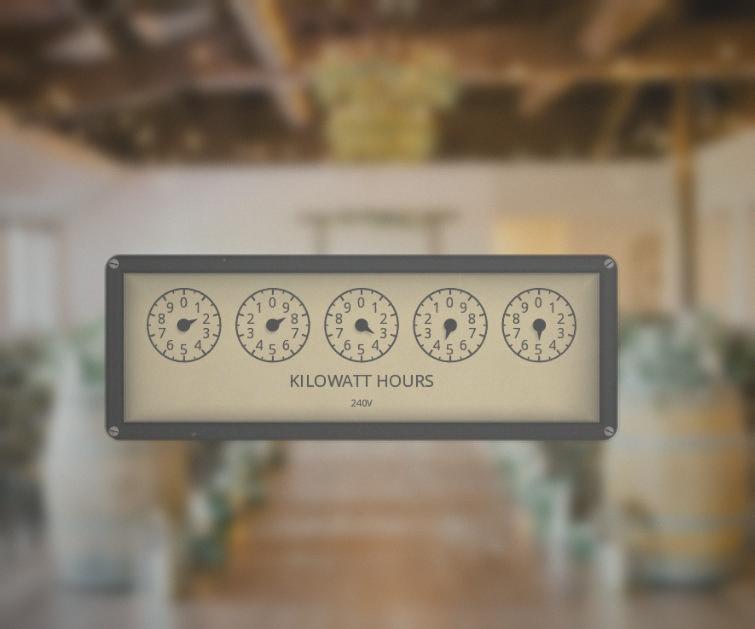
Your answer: {"value": 18345, "unit": "kWh"}
